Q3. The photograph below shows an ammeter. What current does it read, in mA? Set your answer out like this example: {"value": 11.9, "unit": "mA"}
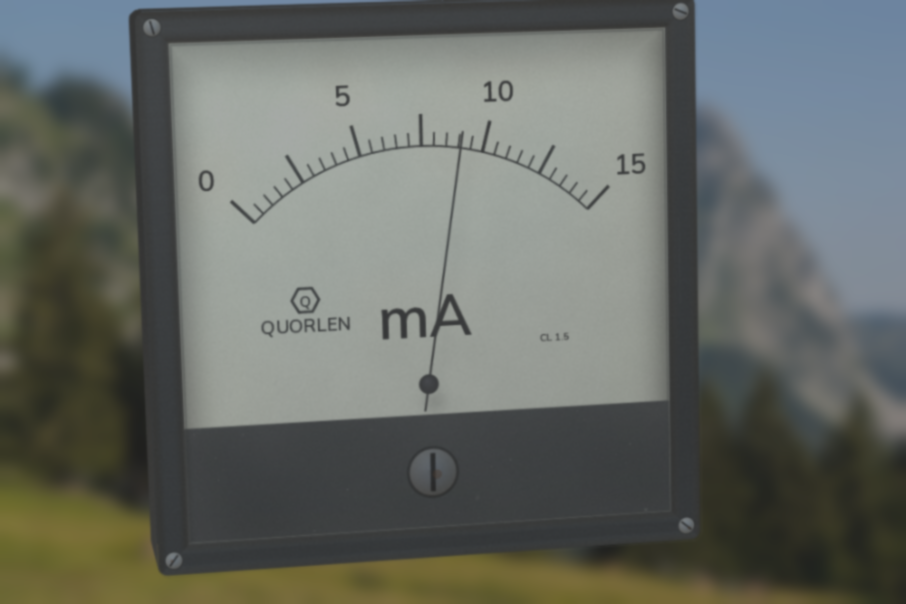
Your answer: {"value": 9, "unit": "mA"}
